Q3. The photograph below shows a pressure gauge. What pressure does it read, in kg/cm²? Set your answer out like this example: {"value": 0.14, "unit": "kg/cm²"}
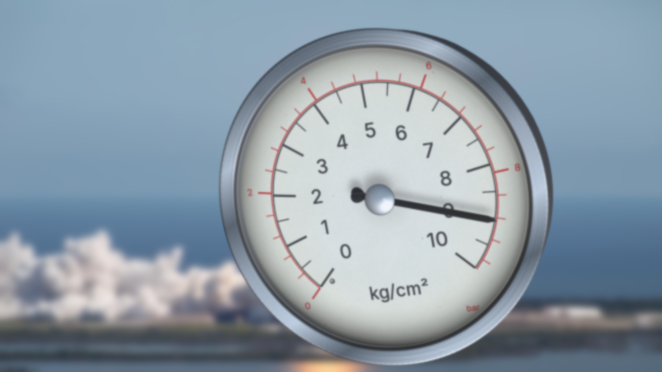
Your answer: {"value": 9, "unit": "kg/cm²"}
